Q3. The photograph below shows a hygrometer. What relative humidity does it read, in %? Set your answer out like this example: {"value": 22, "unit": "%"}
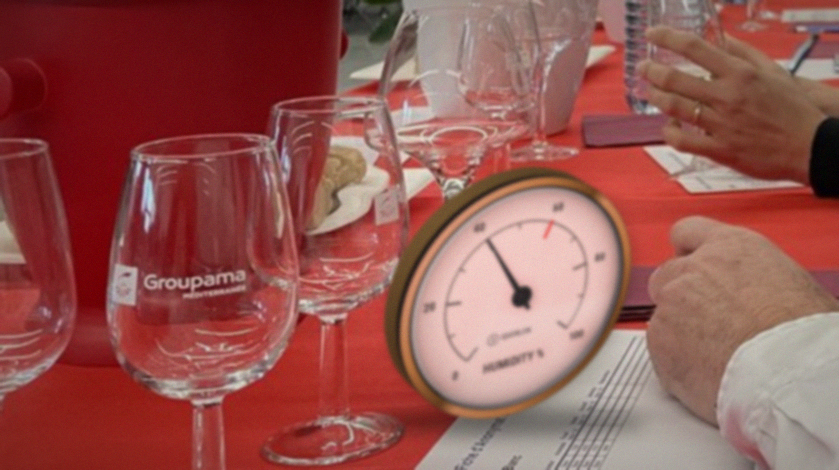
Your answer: {"value": 40, "unit": "%"}
